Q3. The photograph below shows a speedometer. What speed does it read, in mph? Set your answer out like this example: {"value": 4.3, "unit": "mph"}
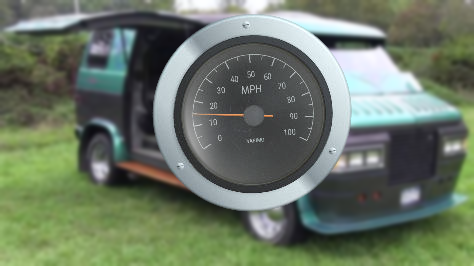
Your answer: {"value": 15, "unit": "mph"}
